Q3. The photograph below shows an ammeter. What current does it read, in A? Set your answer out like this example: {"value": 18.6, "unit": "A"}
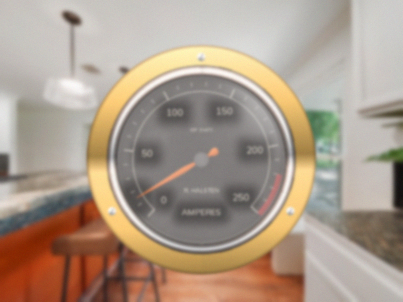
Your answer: {"value": 15, "unit": "A"}
